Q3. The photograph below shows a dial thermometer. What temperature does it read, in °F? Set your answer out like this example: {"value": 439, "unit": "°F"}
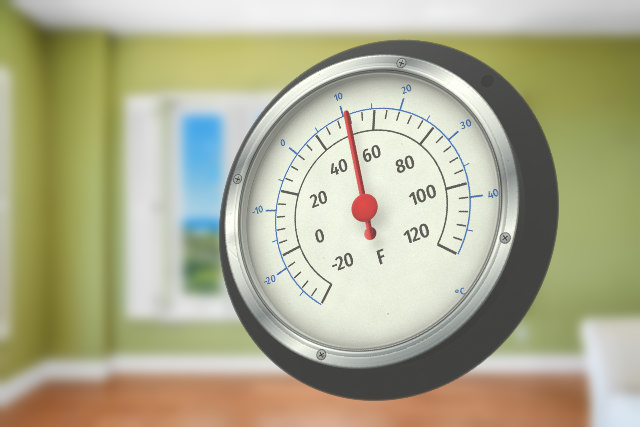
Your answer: {"value": 52, "unit": "°F"}
